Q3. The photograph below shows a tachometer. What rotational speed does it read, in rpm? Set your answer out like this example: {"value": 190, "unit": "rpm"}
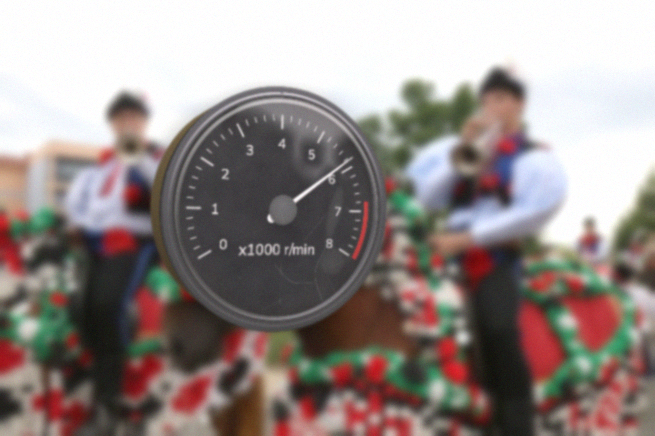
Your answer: {"value": 5800, "unit": "rpm"}
